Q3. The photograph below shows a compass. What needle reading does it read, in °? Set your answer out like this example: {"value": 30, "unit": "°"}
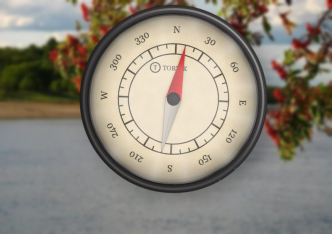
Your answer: {"value": 10, "unit": "°"}
